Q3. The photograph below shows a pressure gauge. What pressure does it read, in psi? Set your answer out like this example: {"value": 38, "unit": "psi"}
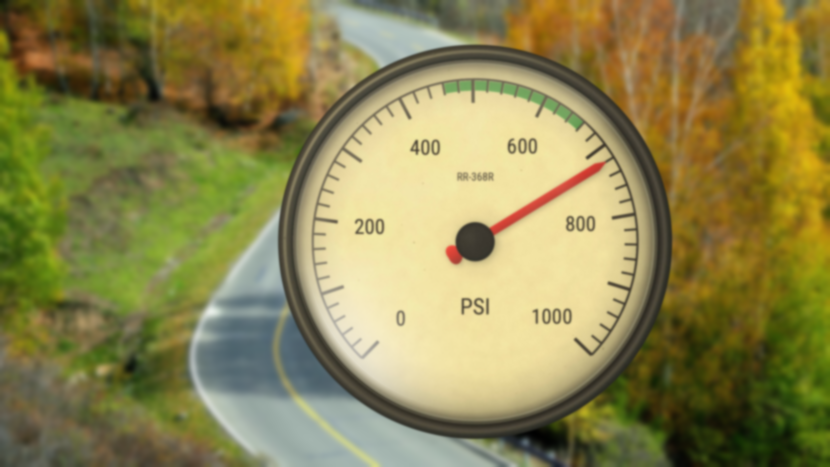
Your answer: {"value": 720, "unit": "psi"}
